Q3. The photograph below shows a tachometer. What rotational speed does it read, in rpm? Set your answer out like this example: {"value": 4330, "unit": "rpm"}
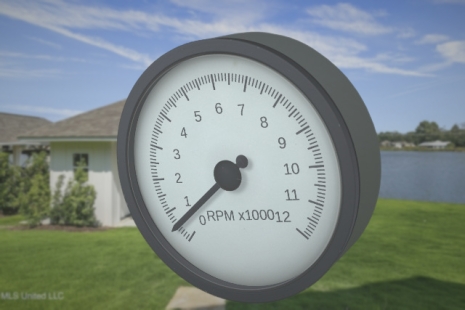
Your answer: {"value": 500, "unit": "rpm"}
